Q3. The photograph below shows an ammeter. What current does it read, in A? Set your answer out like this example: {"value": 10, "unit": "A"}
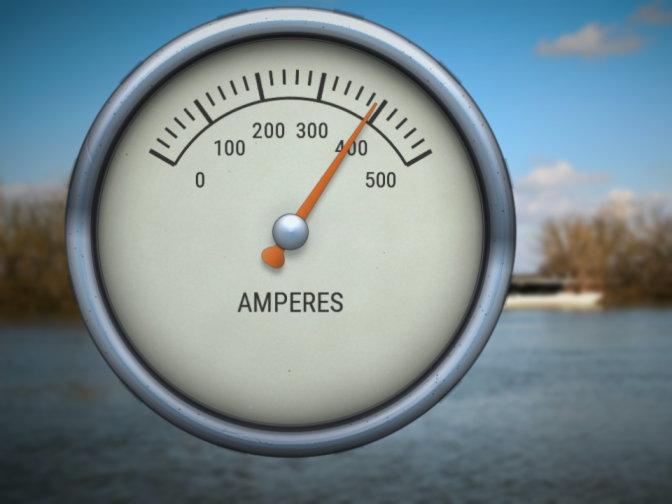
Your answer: {"value": 390, "unit": "A"}
